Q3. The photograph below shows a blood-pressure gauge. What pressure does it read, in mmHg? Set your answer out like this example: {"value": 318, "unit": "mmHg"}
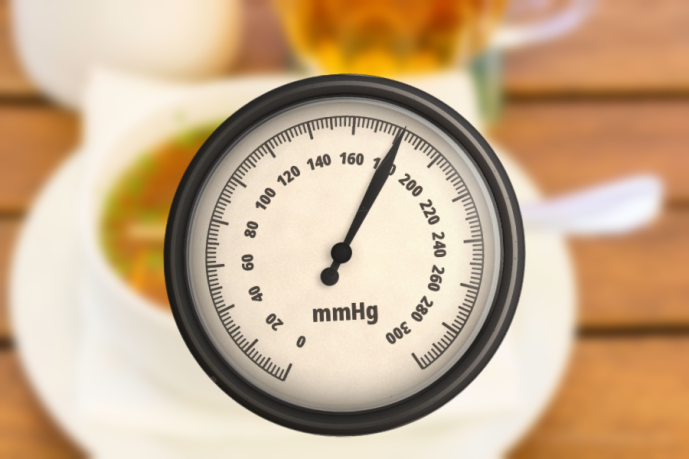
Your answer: {"value": 182, "unit": "mmHg"}
